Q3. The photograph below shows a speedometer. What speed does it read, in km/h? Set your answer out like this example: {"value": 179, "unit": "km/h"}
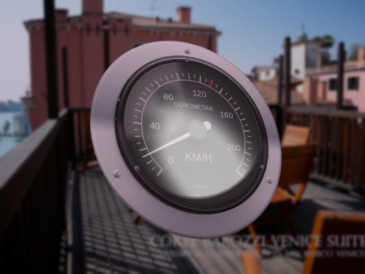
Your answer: {"value": 15, "unit": "km/h"}
